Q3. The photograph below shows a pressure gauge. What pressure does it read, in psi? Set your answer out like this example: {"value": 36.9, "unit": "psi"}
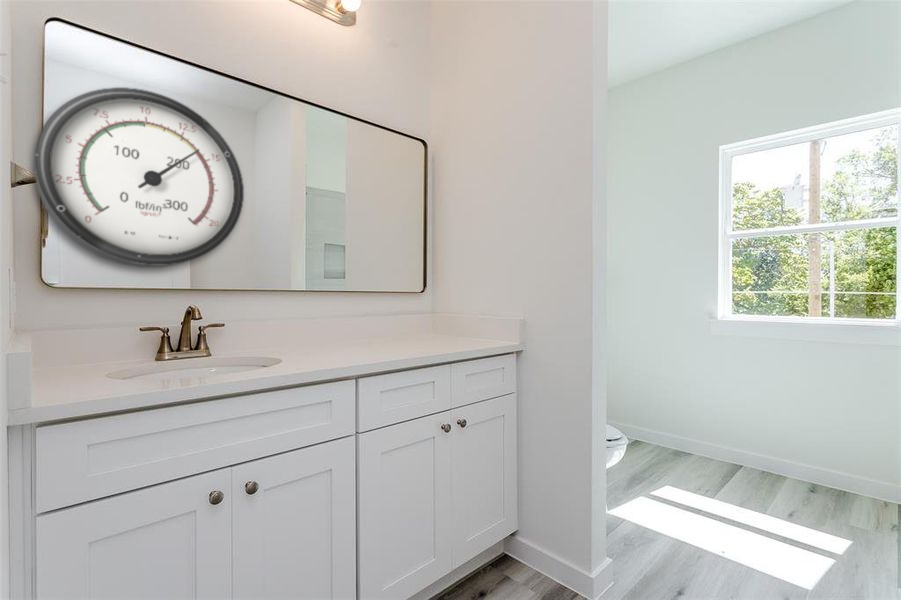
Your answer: {"value": 200, "unit": "psi"}
